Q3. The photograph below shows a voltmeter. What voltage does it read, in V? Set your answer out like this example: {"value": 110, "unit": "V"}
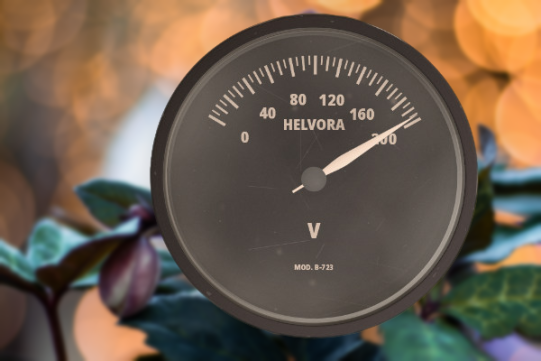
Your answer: {"value": 195, "unit": "V"}
